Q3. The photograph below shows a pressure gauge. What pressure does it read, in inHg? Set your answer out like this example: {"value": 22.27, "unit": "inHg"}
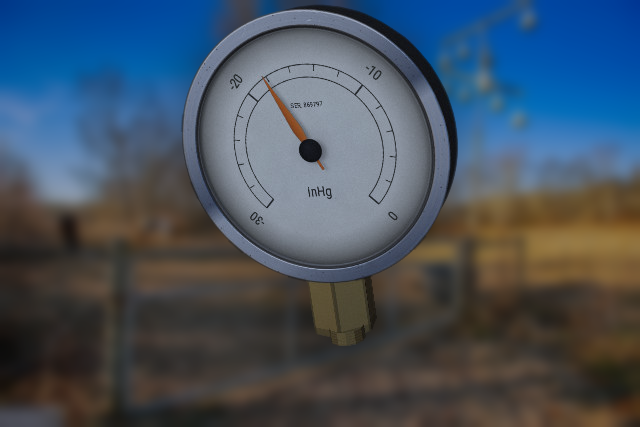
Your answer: {"value": -18, "unit": "inHg"}
